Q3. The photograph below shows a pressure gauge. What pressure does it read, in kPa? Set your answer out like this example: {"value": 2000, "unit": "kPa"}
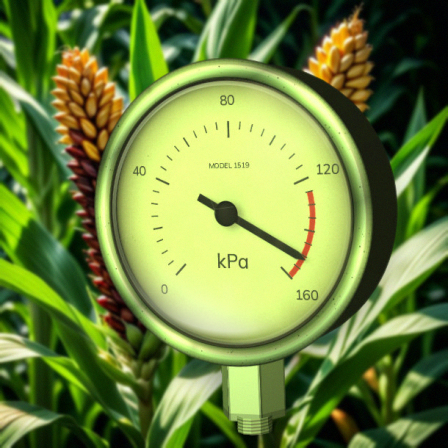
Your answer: {"value": 150, "unit": "kPa"}
